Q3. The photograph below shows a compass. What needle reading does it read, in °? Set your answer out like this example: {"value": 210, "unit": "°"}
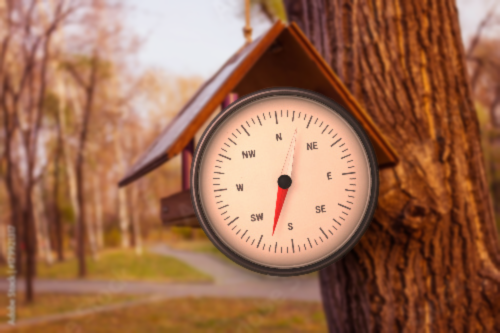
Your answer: {"value": 200, "unit": "°"}
